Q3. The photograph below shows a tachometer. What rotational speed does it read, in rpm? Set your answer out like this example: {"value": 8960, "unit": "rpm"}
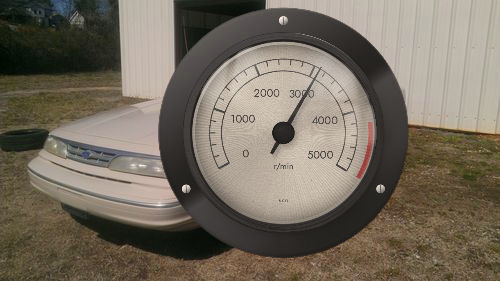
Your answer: {"value": 3100, "unit": "rpm"}
